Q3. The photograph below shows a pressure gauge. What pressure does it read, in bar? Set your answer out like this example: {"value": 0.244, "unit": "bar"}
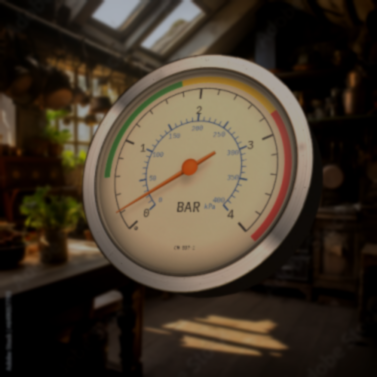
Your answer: {"value": 0.2, "unit": "bar"}
